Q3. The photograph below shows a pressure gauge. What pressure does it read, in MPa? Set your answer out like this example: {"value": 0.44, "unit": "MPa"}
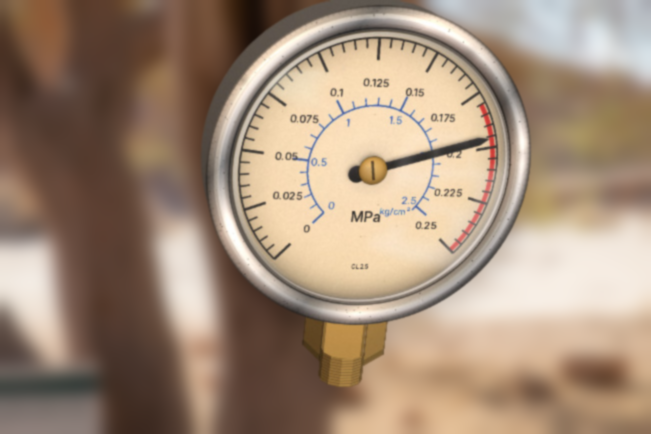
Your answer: {"value": 0.195, "unit": "MPa"}
